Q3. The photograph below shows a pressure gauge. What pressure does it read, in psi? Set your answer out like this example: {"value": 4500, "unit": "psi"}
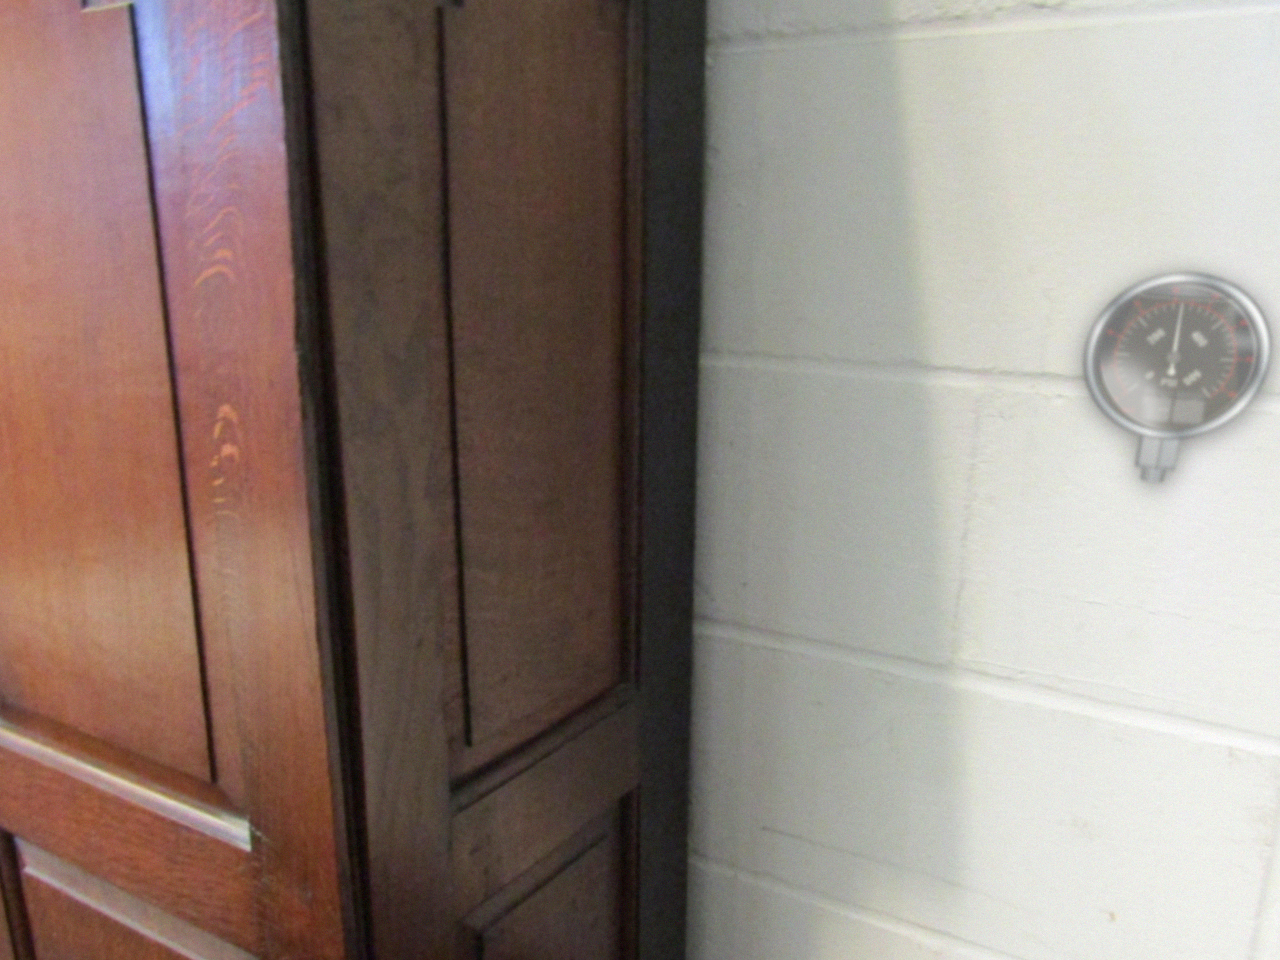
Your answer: {"value": 300, "unit": "psi"}
